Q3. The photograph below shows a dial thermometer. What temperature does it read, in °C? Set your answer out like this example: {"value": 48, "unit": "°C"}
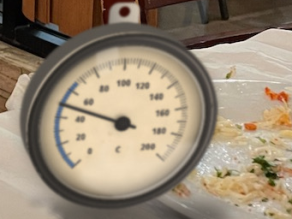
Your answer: {"value": 50, "unit": "°C"}
